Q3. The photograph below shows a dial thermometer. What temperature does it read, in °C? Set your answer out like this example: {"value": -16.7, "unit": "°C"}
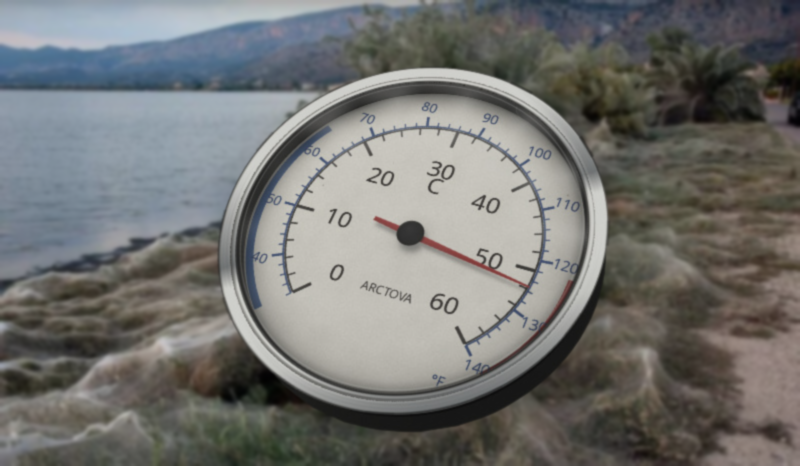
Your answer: {"value": 52, "unit": "°C"}
